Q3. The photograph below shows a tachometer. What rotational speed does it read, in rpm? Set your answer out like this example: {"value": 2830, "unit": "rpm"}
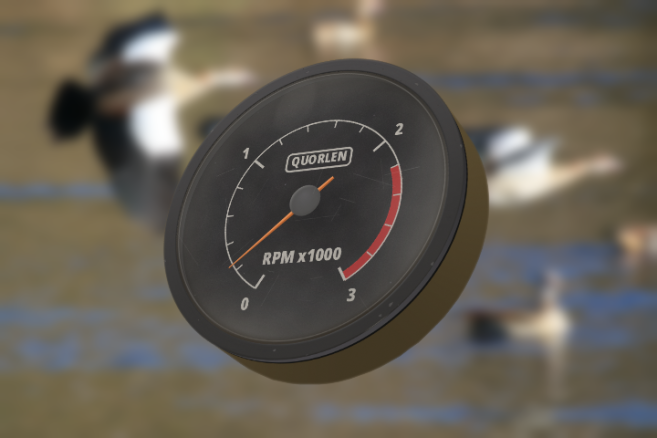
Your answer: {"value": 200, "unit": "rpm"}
